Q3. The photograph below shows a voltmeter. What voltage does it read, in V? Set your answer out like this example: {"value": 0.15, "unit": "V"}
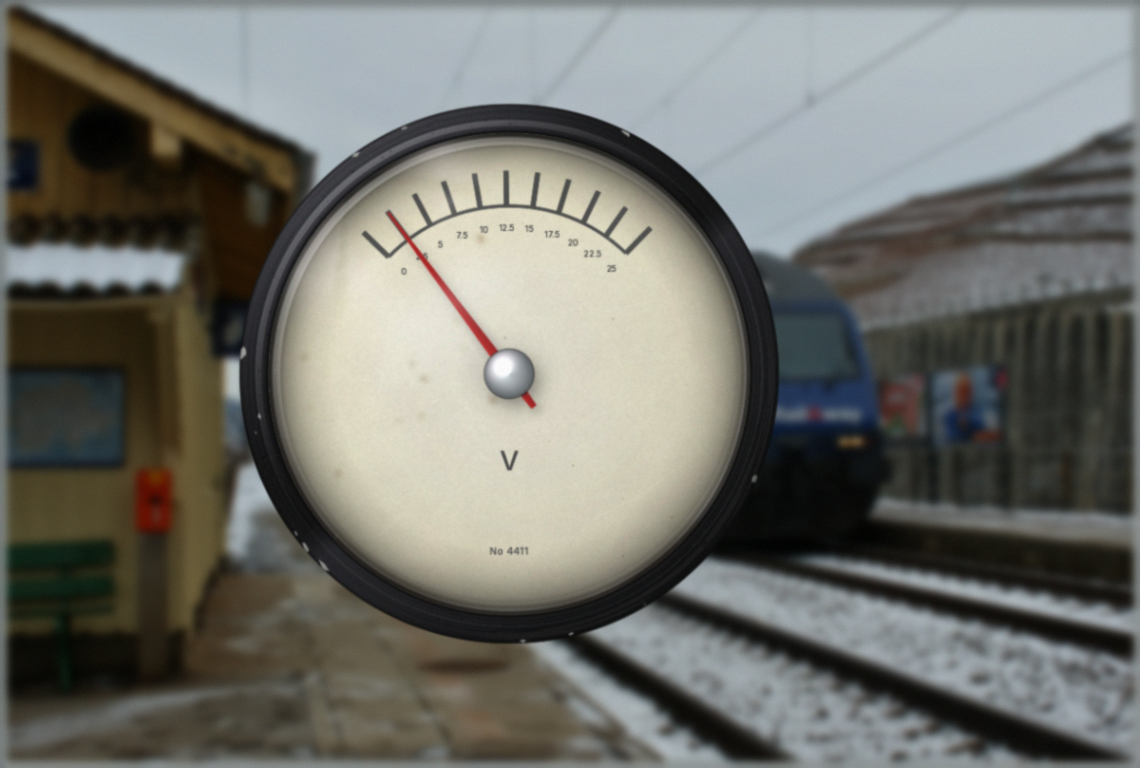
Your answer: {"value": 2.5, "unit": "V"}
